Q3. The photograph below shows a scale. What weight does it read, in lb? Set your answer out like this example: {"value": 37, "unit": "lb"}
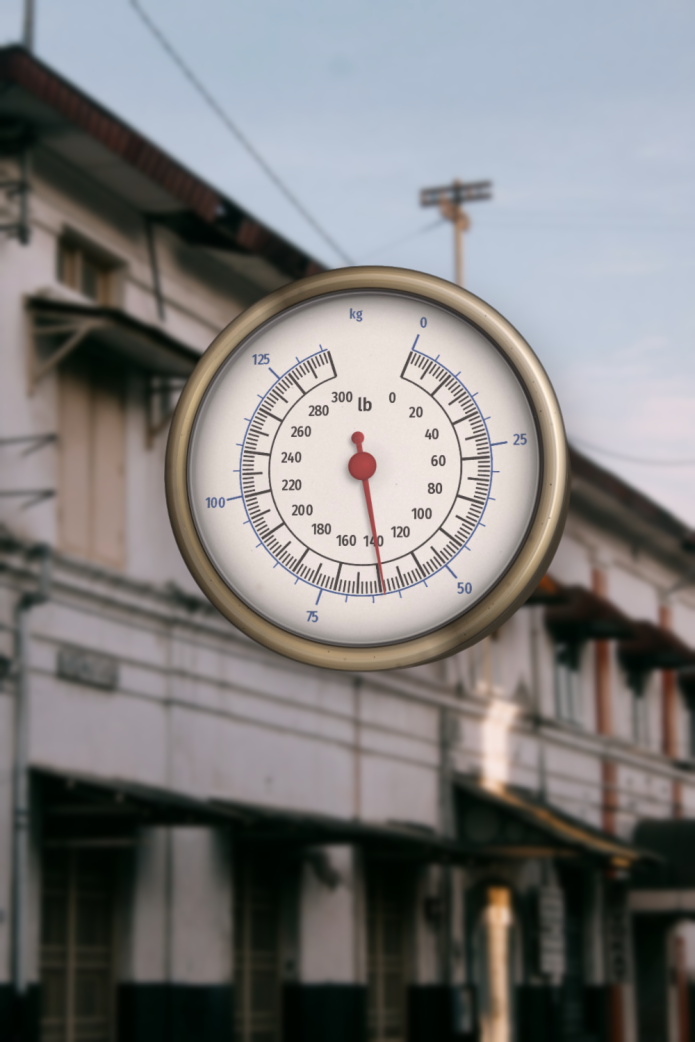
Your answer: {"value": 138, "unit": "lb"}
